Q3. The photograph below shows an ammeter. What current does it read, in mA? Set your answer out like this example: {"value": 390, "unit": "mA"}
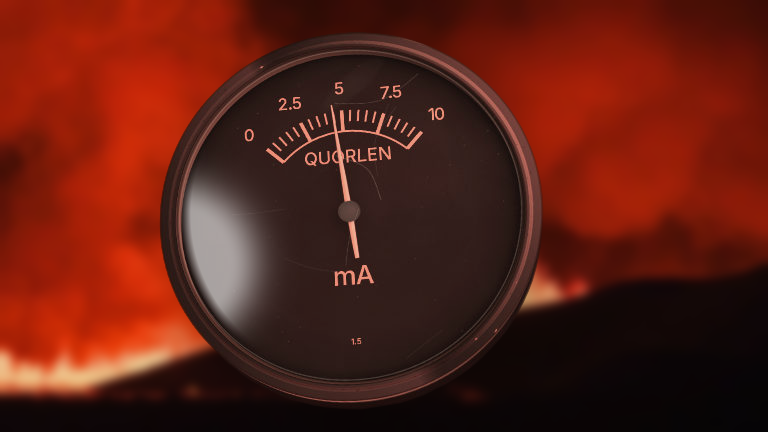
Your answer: {"value": 4.5, "unit": "mA"}
